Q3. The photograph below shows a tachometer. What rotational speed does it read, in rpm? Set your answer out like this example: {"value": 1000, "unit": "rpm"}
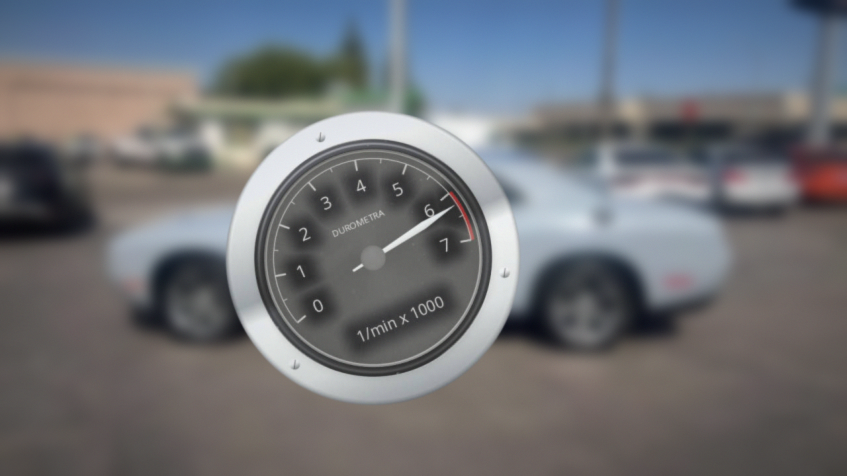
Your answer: {"value": 6250, "unit": "rpm"}
